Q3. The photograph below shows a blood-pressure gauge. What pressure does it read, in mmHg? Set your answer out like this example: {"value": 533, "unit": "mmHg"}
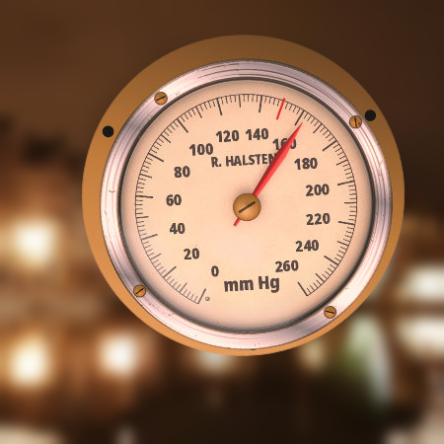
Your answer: {"value": 162, "unit": "mmHg"}
